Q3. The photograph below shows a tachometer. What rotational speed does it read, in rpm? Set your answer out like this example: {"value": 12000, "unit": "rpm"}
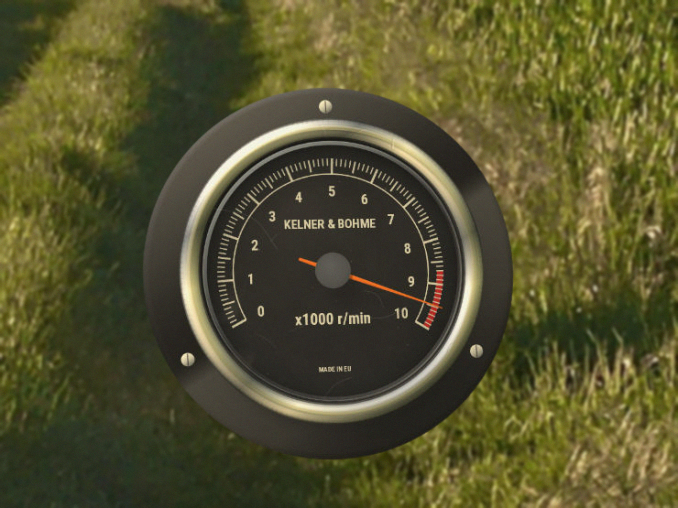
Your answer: {"value": 9500, "unit": "rpm"}
